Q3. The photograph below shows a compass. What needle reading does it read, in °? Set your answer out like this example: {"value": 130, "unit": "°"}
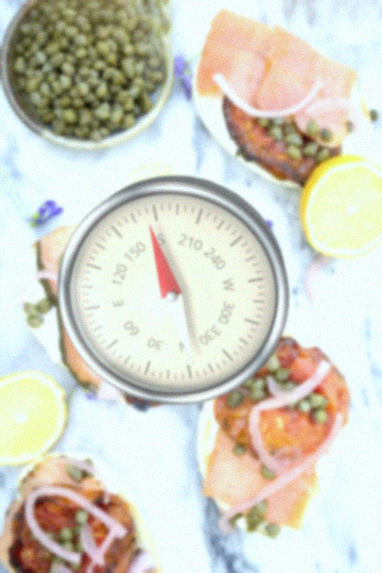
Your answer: {"value": 175, "unit": "°"}
